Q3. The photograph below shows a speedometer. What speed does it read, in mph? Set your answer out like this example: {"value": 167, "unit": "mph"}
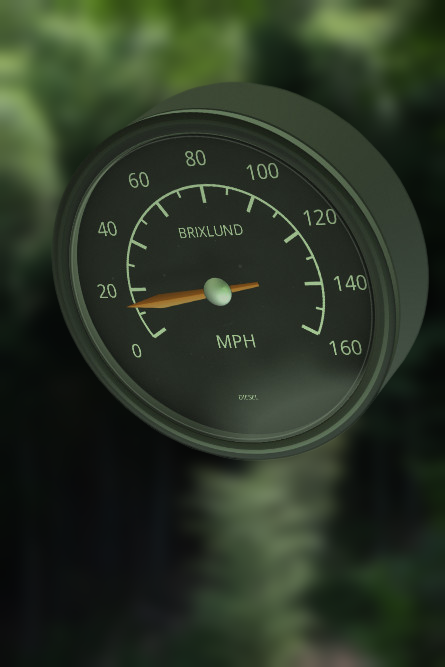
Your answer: {"value": 15, "unit": "mph"}
